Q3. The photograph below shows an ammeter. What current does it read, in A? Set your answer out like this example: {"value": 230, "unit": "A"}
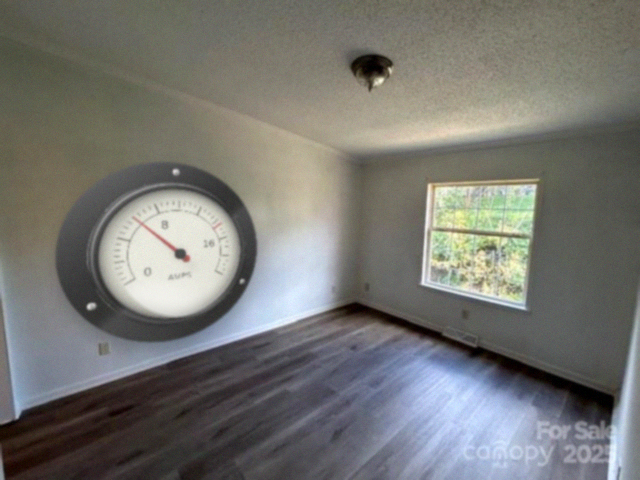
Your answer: {"value": 6, "unit": "A"}
